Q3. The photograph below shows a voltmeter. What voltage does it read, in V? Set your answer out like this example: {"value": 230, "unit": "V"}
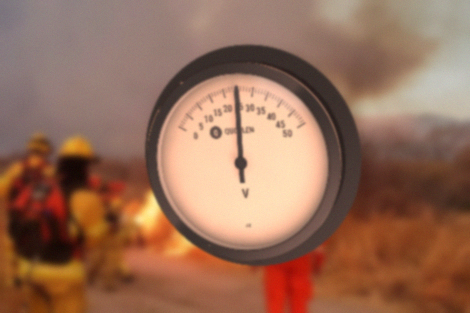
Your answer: {"value": 25, "unit": "V"}
